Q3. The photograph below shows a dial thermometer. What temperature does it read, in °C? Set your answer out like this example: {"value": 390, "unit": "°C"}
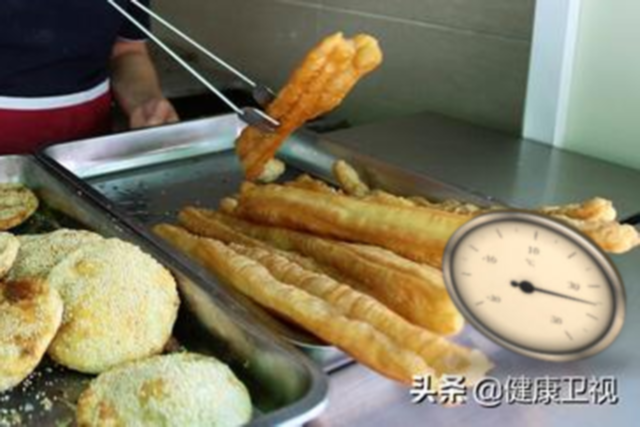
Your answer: {"value": 35, "unit": "°C"}
